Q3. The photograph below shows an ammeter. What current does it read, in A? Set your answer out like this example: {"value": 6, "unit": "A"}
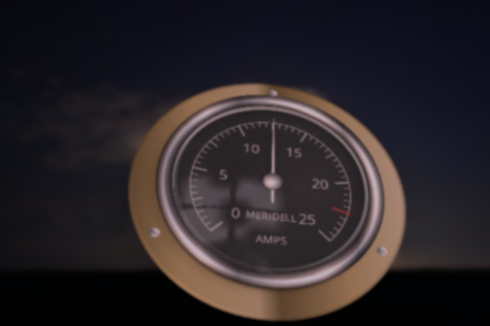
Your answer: {"value": 12.5, "unit": "A"}
